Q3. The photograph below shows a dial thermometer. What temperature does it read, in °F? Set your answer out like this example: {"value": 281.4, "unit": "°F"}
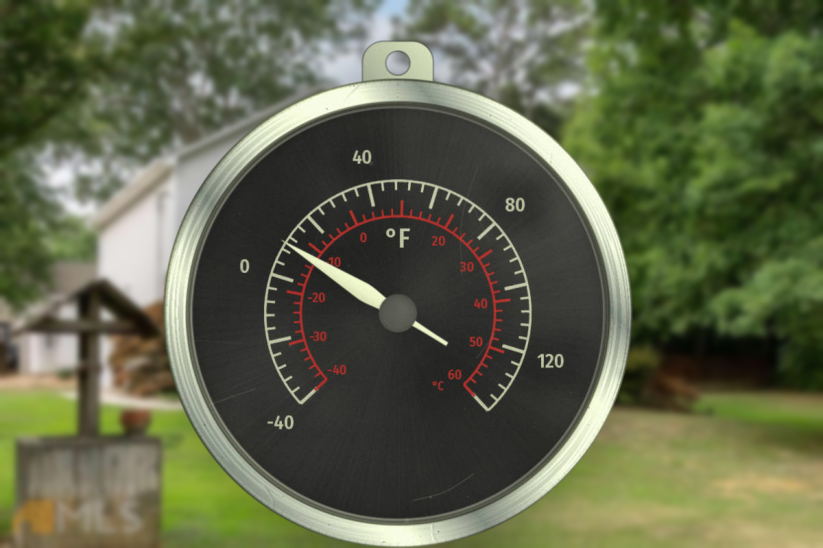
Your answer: {"value": 10, "unit": "°F"}
